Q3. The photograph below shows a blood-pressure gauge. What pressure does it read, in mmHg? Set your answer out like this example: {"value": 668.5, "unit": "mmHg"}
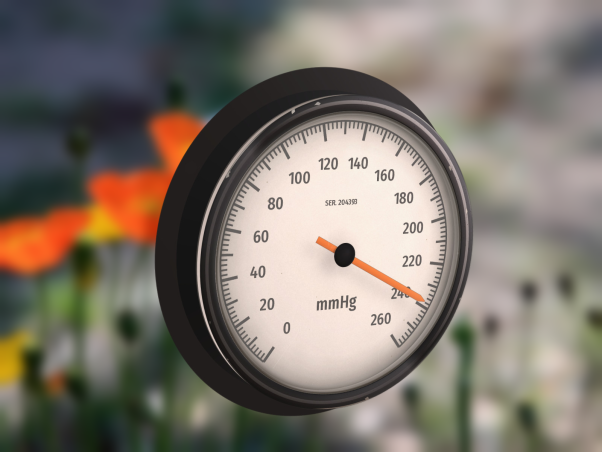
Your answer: {"value": 238, "unit": "mmHg"}
